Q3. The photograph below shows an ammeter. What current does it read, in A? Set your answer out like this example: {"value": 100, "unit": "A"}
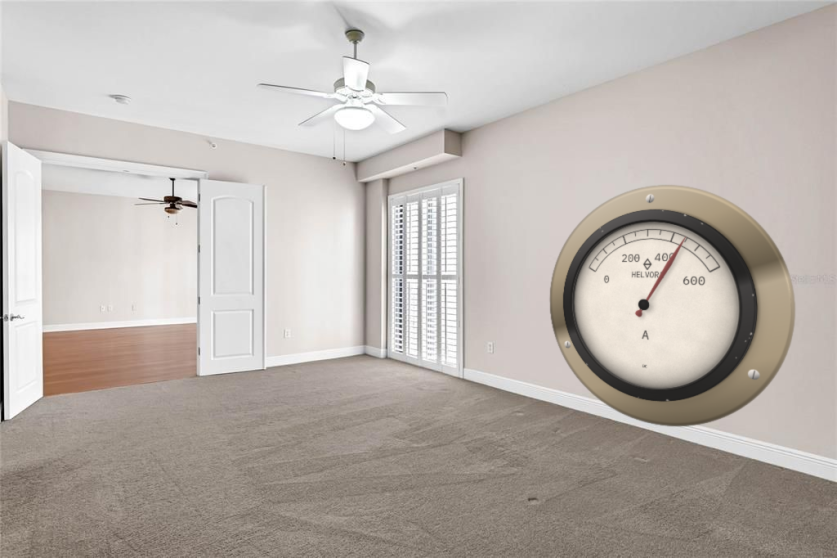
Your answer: {"value": 450, "unit": "A"}
